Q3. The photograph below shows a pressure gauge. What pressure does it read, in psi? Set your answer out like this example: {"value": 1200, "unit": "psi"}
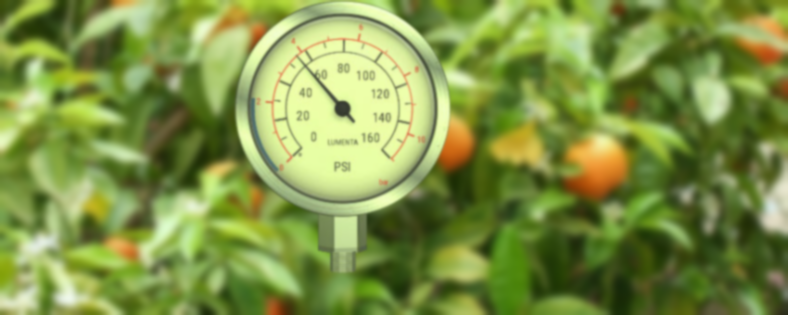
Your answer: {"value": 55, "unit": "psi"}
